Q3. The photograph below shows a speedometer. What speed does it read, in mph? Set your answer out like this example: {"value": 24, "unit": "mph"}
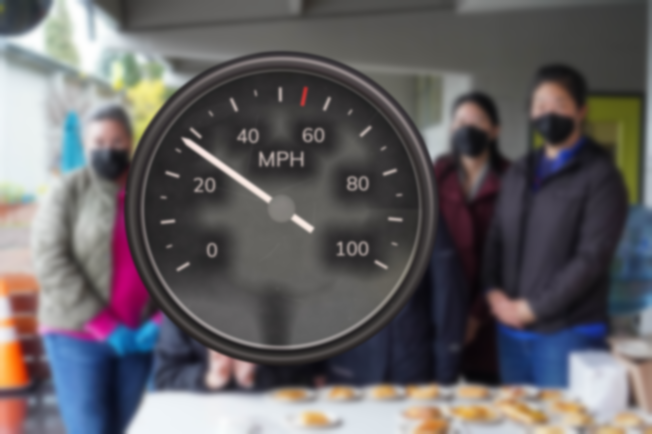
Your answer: {"value": 27.5, "unit": "mph"}
